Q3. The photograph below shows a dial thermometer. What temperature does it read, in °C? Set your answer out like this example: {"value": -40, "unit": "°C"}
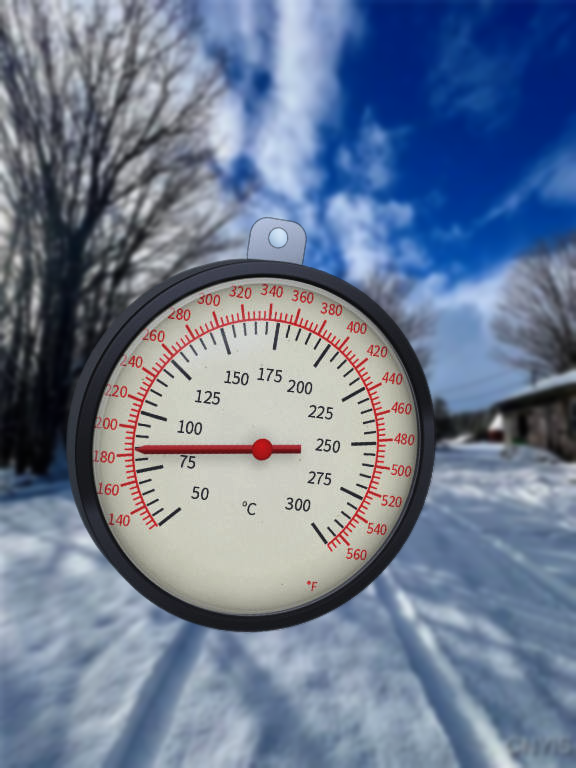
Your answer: {"value": 85, "unit": "°C"}
